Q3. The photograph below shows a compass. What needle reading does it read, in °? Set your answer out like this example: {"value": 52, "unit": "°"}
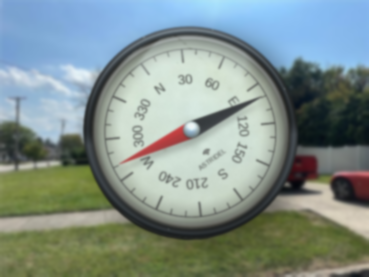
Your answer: {"value": 280, "unit": "°"}
